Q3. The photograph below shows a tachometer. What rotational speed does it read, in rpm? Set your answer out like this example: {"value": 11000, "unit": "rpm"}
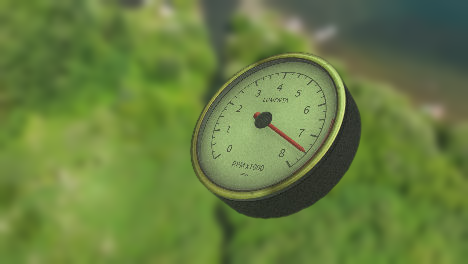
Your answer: {"value": 7500, "unit": "rpm"}
